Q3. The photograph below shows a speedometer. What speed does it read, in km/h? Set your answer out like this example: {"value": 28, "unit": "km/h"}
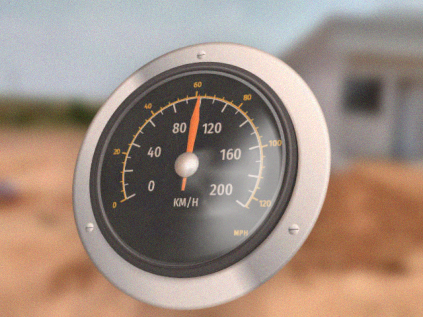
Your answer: {"value": 100, "unit": "km/h"}
